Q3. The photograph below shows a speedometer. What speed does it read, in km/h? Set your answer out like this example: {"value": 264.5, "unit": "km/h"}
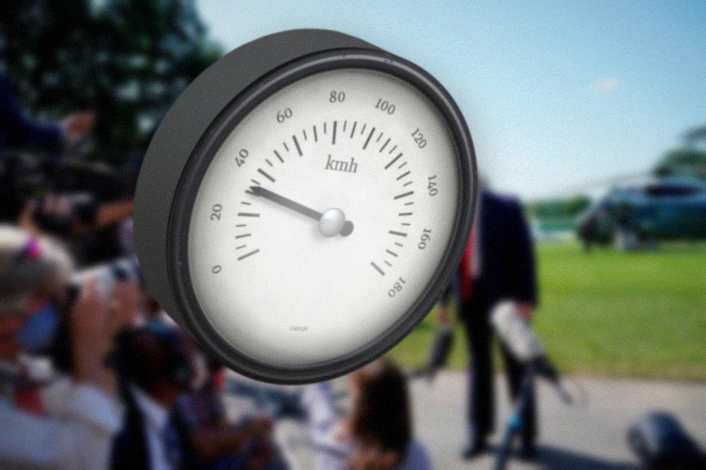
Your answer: {"value": 32.5, "unit": "km/h"}
